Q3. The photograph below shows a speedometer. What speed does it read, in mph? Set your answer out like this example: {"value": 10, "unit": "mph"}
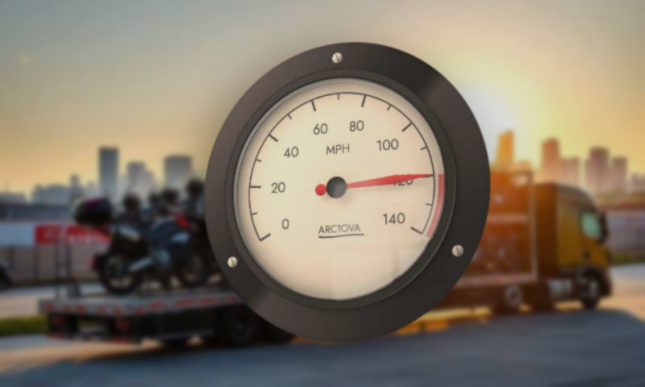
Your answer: {"value": 120, "unit": "mph"}
